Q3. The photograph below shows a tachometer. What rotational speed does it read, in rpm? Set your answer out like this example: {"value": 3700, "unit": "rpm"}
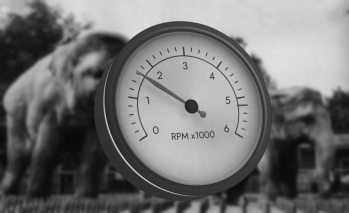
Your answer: {"value": 1600, "unit": "rpm"}
